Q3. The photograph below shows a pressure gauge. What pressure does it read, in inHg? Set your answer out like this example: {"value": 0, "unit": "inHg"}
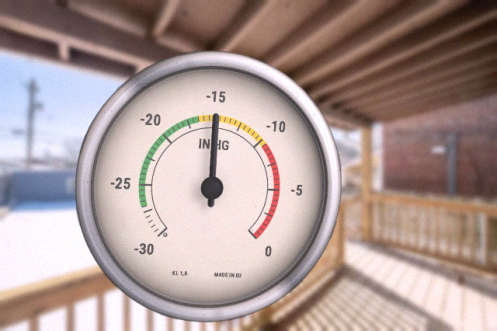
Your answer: {"value": -15, "unit": "inHg"}
